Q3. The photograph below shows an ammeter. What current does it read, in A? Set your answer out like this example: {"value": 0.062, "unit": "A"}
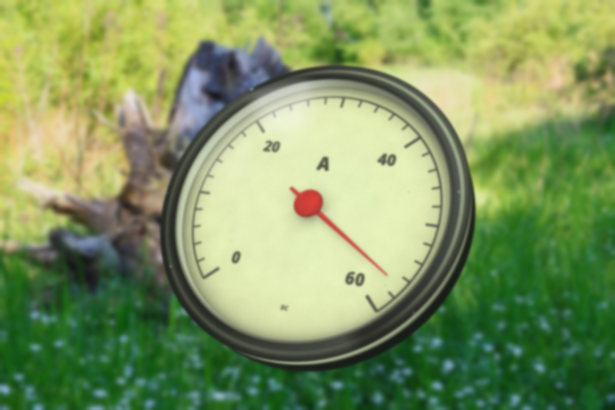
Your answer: {"value": 57, "unit": "A"}
